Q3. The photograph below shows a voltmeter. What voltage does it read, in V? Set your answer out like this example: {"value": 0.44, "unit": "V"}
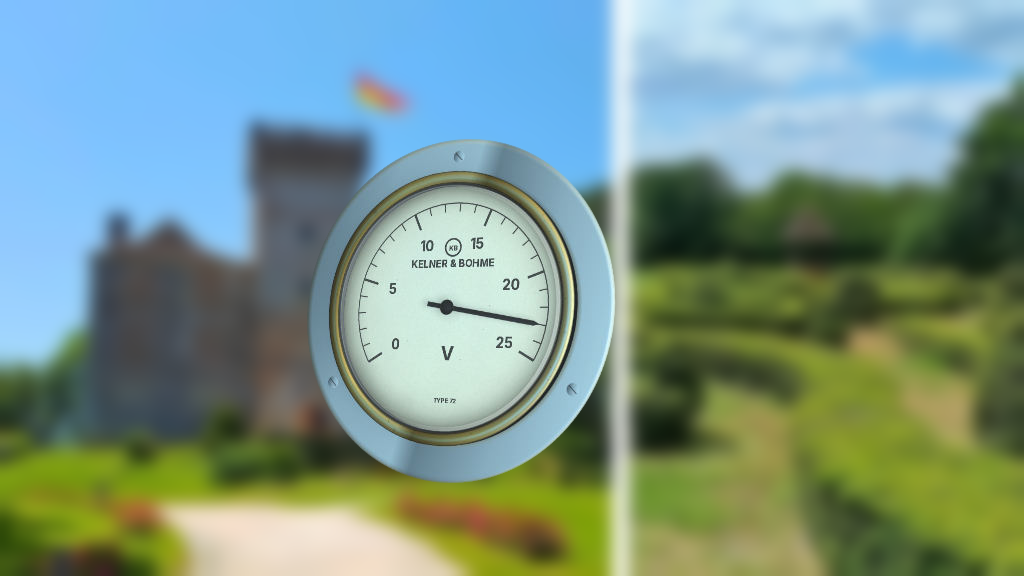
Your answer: {"value": 23, "unit": "V"}
